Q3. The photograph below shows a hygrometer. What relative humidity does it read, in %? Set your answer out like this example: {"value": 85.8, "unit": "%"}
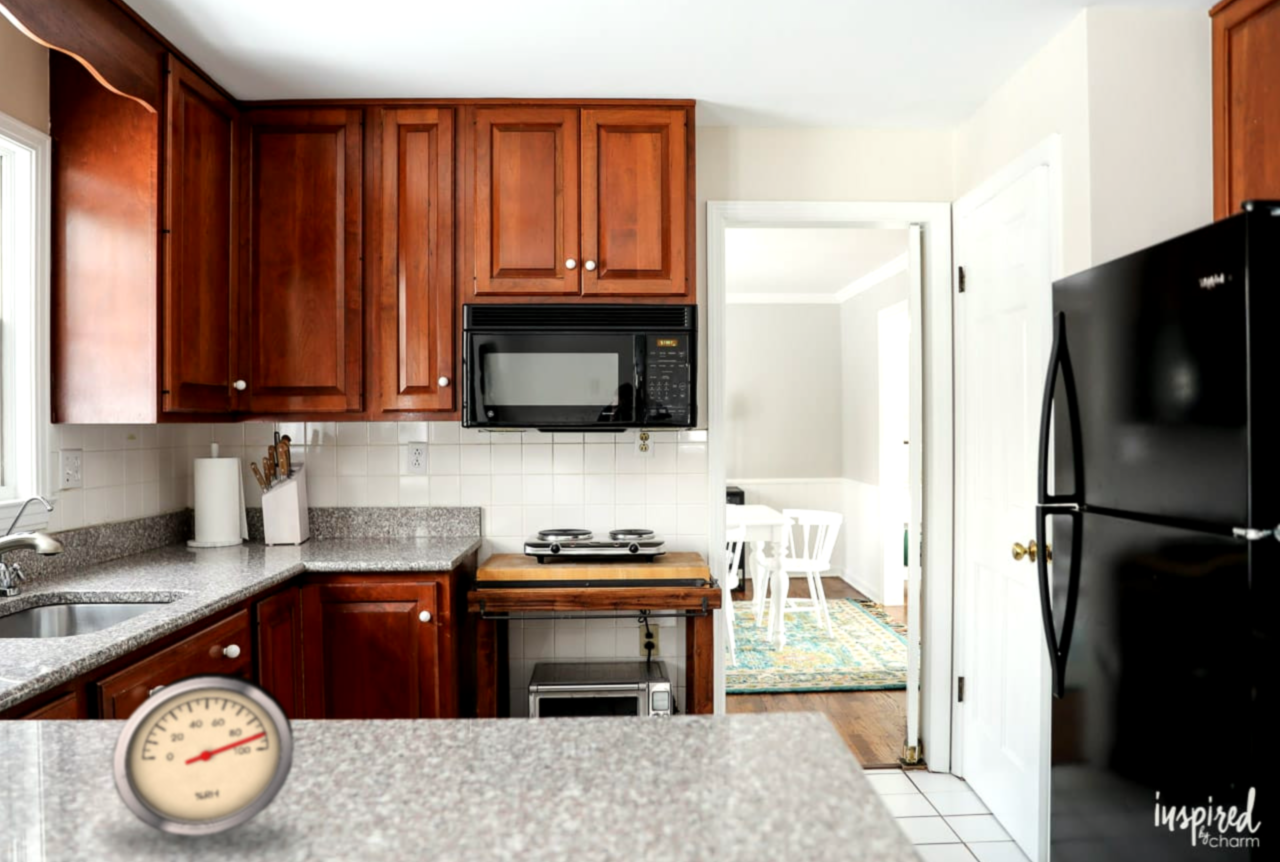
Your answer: {"value": 90, "unit": "%"}
